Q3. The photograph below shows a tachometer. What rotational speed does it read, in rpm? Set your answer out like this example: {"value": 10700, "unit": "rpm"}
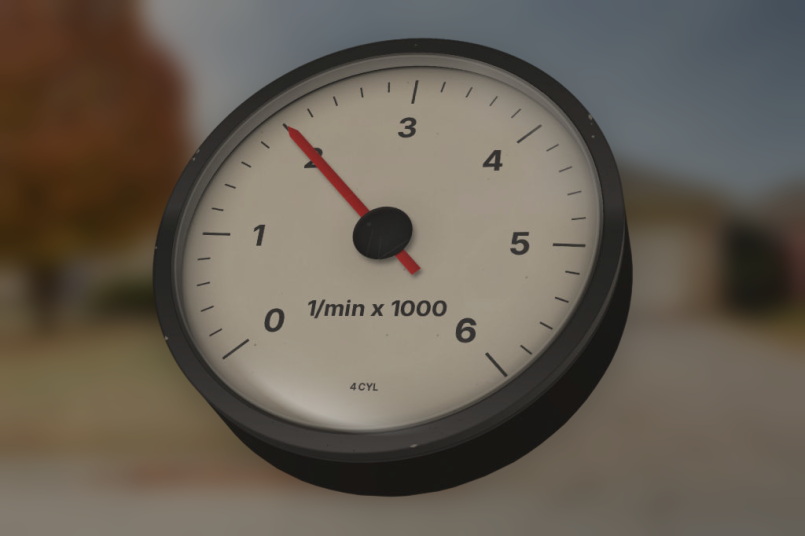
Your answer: {"value": 2000, "unit": "rpm"}
